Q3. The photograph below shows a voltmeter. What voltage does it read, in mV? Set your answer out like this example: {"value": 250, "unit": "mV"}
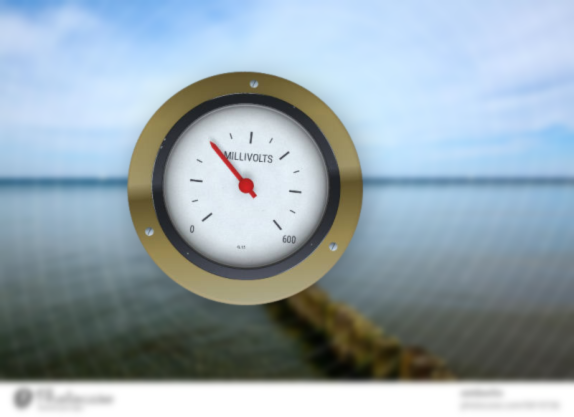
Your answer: {"value": 200, "unit": "mV"}
